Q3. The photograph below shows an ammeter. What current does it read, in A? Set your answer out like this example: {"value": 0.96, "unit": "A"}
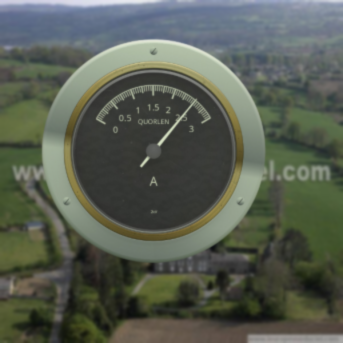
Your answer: {"value": 2.5, "unit": "A"}
